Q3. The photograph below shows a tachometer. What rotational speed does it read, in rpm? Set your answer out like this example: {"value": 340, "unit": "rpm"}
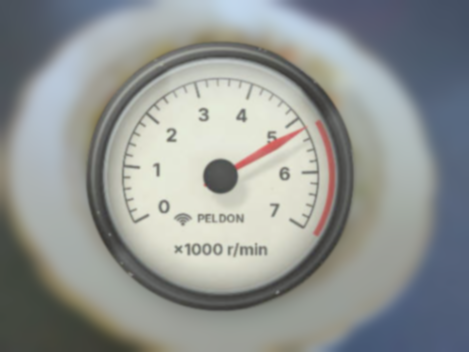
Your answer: {"value": 5200, "unit": "rpm"}
